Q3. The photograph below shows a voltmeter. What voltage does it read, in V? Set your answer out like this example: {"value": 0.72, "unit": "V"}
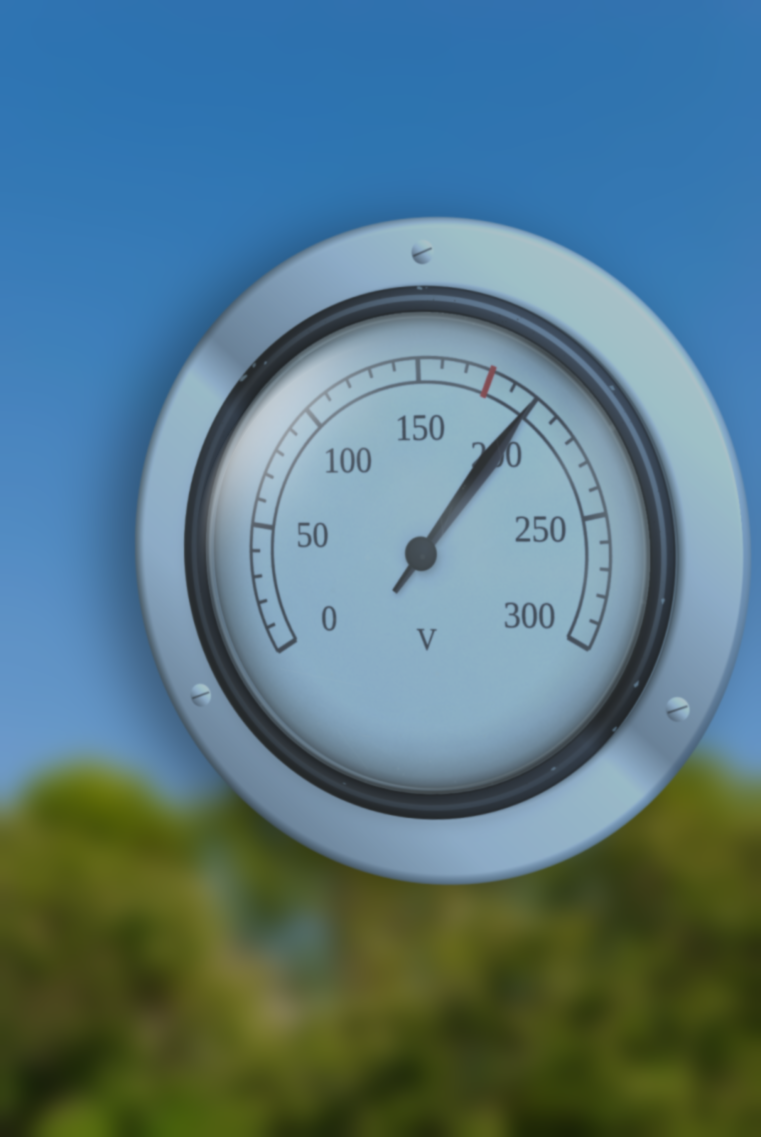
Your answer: {"value": 200, "unit": "V"}
